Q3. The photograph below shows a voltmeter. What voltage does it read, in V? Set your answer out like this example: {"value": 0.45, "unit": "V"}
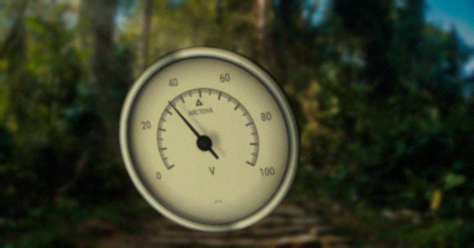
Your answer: {"value": 35, "unit": "V"}
